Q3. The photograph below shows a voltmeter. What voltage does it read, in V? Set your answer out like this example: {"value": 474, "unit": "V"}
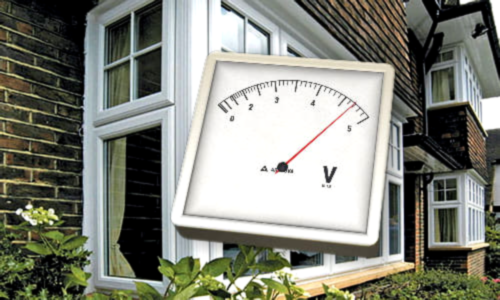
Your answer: {"value": 4.7, "unit": "V"}
